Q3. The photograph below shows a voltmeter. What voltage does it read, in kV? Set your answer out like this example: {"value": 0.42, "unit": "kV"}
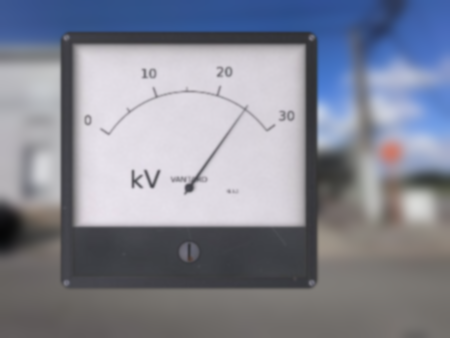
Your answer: {"value": 25, "unit": "kV"}
